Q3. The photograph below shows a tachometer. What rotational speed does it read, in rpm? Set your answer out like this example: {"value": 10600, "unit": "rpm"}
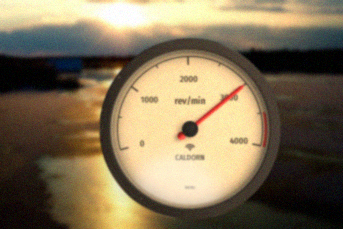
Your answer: {"value": 3000, "unit": "rpm"}
